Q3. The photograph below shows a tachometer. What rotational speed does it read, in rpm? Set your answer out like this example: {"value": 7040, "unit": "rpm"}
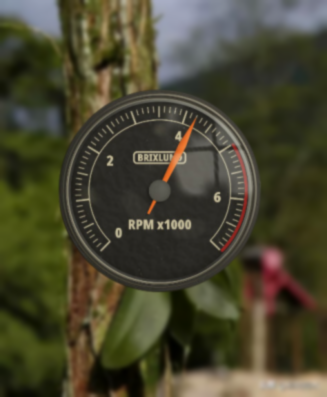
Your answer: {"value": 4200, "unit": "rpm"}
